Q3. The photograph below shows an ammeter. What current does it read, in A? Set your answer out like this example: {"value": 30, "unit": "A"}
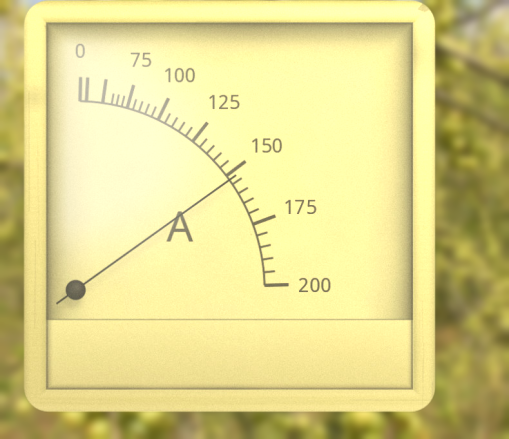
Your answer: {"value": 152.5, "unit": "A"}
